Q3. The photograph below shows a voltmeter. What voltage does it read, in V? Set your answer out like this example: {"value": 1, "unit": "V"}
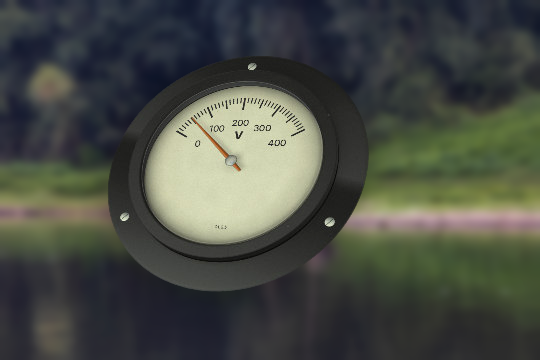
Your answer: {"value": 50, "unit": "V"}
